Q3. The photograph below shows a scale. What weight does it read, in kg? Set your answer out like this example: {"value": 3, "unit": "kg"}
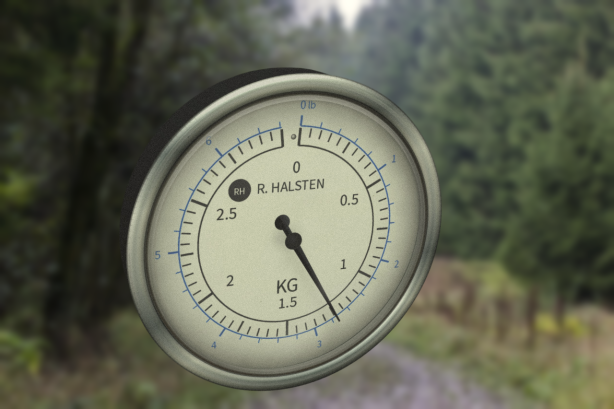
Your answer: {"value": 1.25, "unit": "kg"}
